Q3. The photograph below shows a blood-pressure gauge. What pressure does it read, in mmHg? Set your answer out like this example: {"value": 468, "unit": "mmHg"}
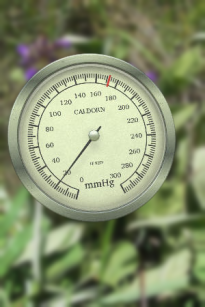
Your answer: {"value": 20, "unit": "mmHg"}
